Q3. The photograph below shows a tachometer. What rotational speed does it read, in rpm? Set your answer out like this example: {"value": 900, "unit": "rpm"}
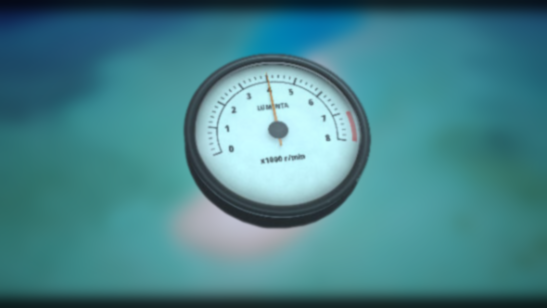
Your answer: {"value": 4000, "unit": "rpm"}
